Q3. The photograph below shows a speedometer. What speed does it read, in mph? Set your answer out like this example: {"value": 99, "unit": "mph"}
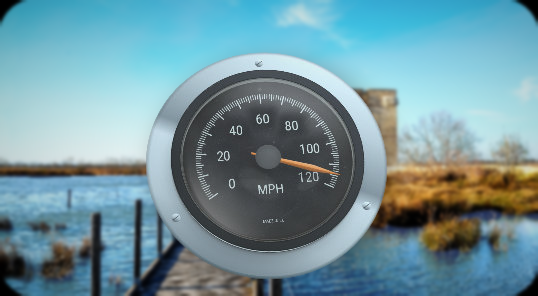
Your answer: {"value": 115, "unit": "mph"}
